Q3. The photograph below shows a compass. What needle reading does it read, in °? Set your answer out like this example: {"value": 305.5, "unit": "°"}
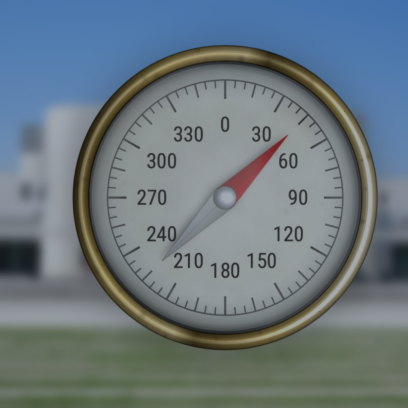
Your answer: {"value": 45, "unit": "°"}
